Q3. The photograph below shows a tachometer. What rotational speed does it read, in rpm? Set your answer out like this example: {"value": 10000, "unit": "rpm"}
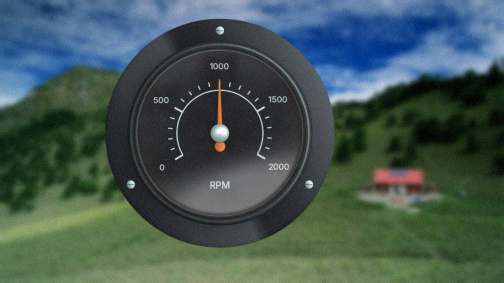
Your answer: {"value": 1000, "unit": "rpm"}
